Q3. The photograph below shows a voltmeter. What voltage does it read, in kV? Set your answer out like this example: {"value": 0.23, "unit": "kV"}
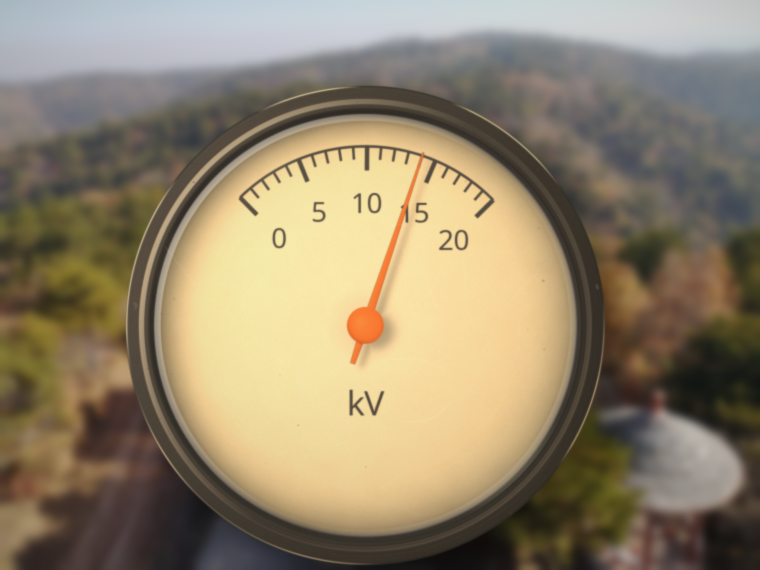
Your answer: {"value": 14, "unit": "kV"}
